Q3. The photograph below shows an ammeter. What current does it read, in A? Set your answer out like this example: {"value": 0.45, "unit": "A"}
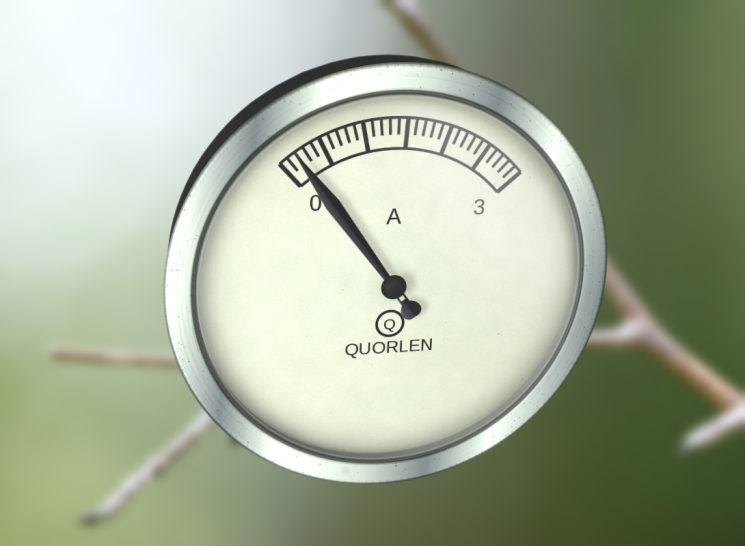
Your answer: {"value": 0.2, "unit": "A"}
